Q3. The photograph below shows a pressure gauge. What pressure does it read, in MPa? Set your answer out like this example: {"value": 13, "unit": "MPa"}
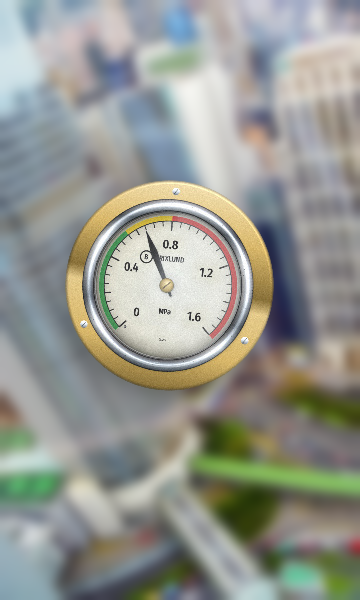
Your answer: {"value": 0.65, "unit": "MPa"}
